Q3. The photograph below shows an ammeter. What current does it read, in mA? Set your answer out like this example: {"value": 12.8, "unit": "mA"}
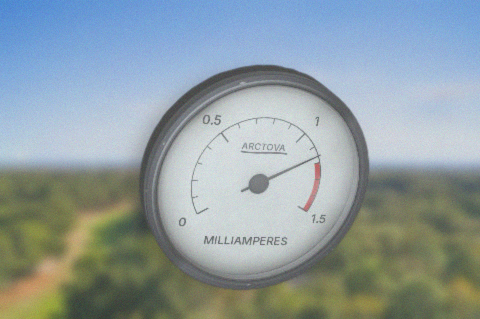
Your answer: {"value": 1.15, "unit": "mA"}
